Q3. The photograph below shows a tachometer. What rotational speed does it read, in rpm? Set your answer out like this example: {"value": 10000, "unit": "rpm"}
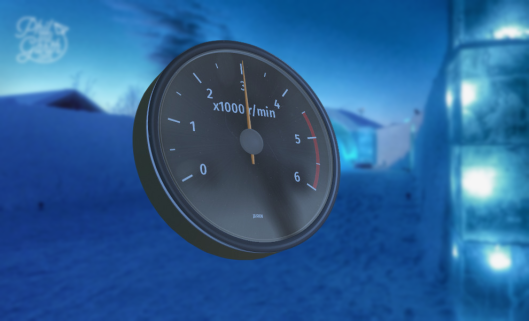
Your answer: {"value": 3000, "unit": "rpm"}
